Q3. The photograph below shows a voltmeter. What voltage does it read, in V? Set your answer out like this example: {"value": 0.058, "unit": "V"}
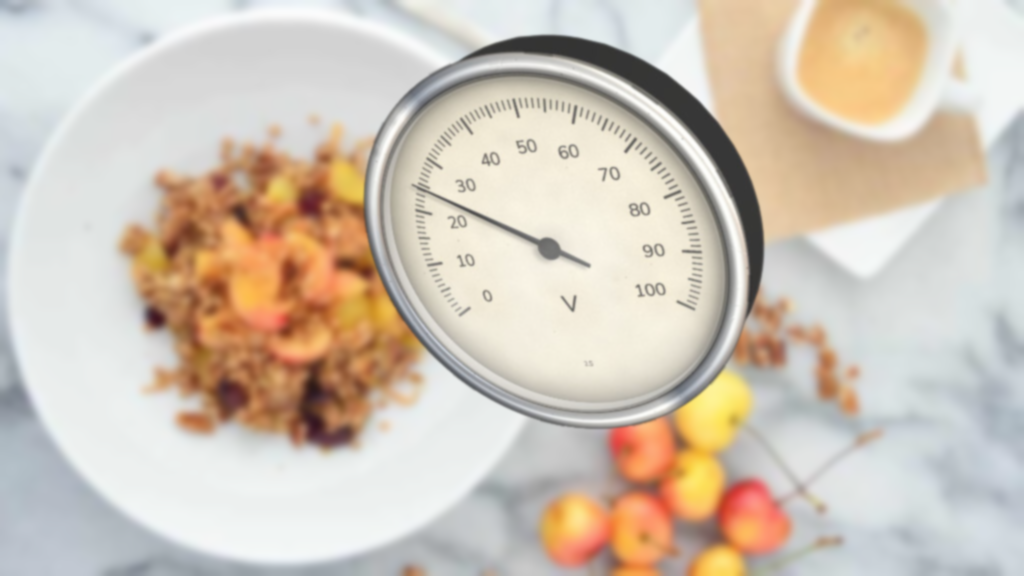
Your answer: {"value": 25, "unit": "V"}
